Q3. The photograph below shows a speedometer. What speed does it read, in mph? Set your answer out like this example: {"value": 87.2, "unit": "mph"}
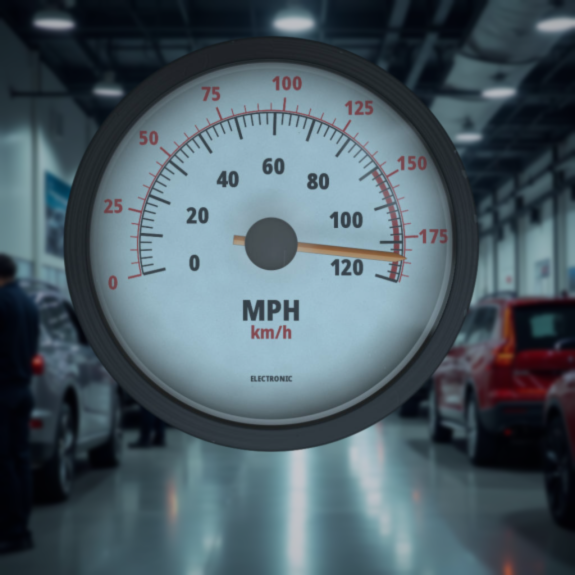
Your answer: {"value": 114, "unit": "mph"}
